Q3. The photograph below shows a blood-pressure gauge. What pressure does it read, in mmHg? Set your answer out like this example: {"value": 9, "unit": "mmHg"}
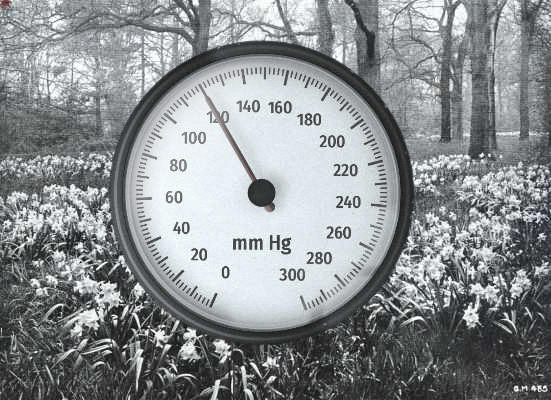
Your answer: {"value": 120, "unit": "mmHg"}
